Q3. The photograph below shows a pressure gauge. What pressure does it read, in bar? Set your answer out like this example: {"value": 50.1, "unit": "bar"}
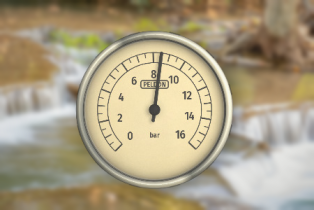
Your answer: {"value": 8.5, "unit": "bar"}
